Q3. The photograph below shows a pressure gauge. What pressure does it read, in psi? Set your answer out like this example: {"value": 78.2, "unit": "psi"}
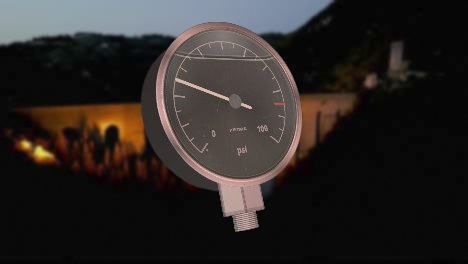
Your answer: {"value": 25, "unit": "psi"}
